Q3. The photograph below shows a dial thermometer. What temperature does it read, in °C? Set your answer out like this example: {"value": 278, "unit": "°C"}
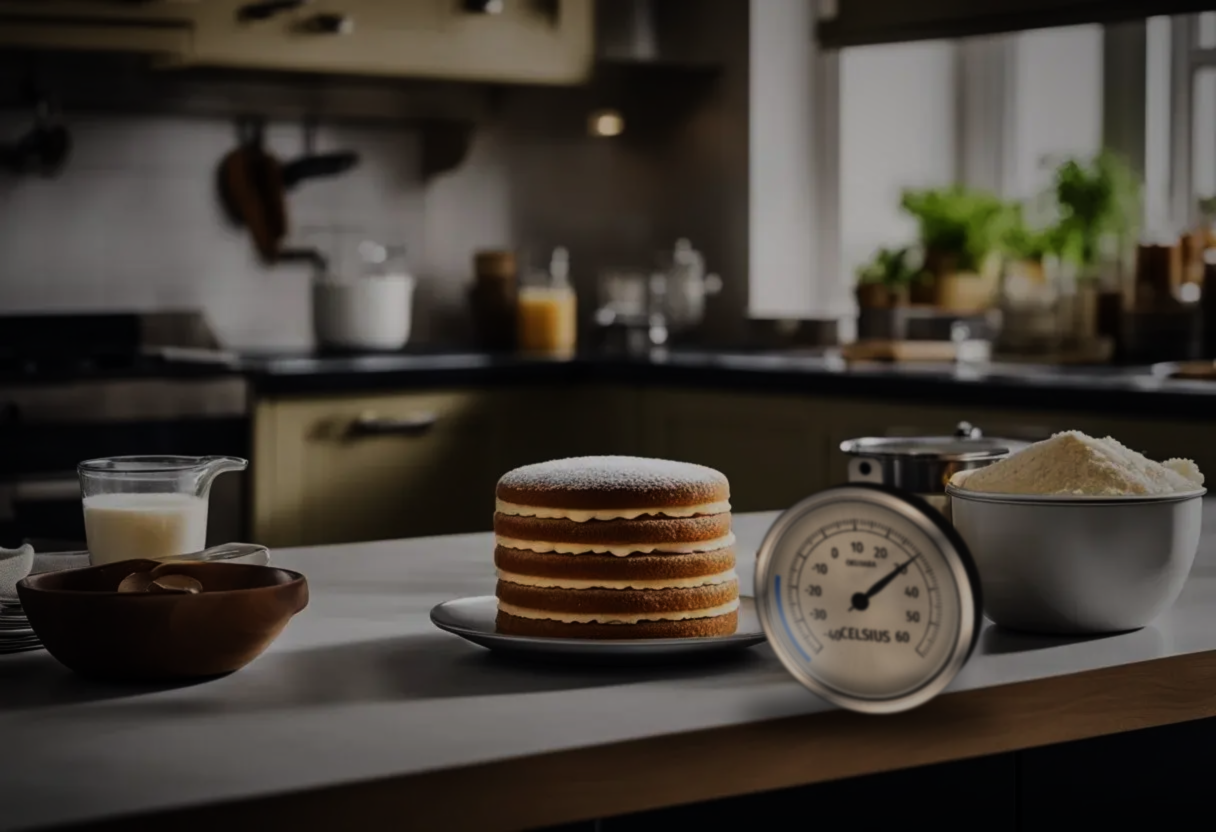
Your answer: {"value": 30, "unit": "°C"}
